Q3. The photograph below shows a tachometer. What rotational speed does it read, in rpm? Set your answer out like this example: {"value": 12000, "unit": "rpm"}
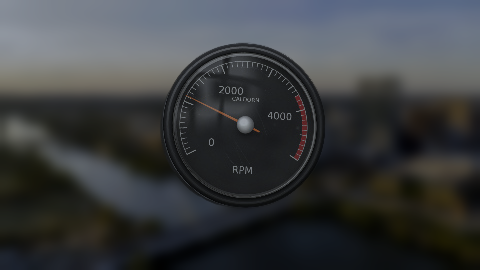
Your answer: {"value": 1100, "unit": "rpm"}
